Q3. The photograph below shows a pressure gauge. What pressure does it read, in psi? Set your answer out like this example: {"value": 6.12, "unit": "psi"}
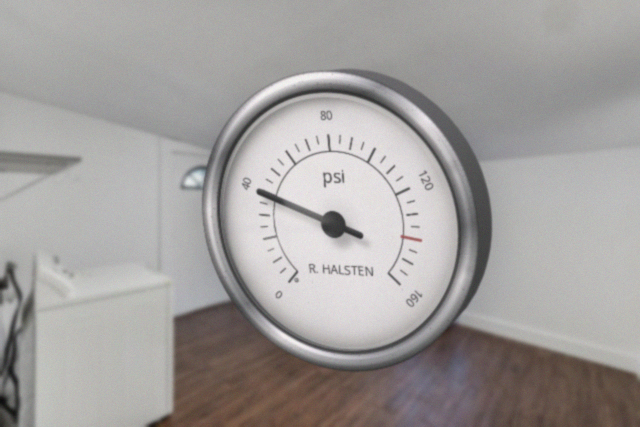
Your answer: {"value": 40, "unit": "psi"}
